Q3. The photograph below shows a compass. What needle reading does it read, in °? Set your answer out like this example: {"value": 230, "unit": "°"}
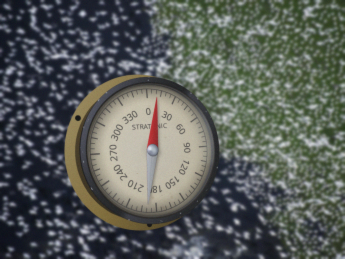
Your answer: {"value": 10, "unit": "°"}
